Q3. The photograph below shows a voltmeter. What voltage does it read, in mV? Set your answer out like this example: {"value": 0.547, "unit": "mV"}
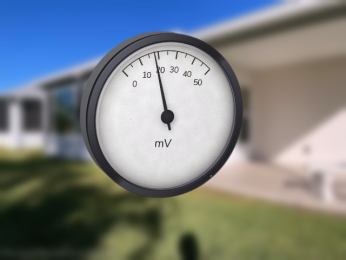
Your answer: {"value": 17.5, "unit": "mV"}
